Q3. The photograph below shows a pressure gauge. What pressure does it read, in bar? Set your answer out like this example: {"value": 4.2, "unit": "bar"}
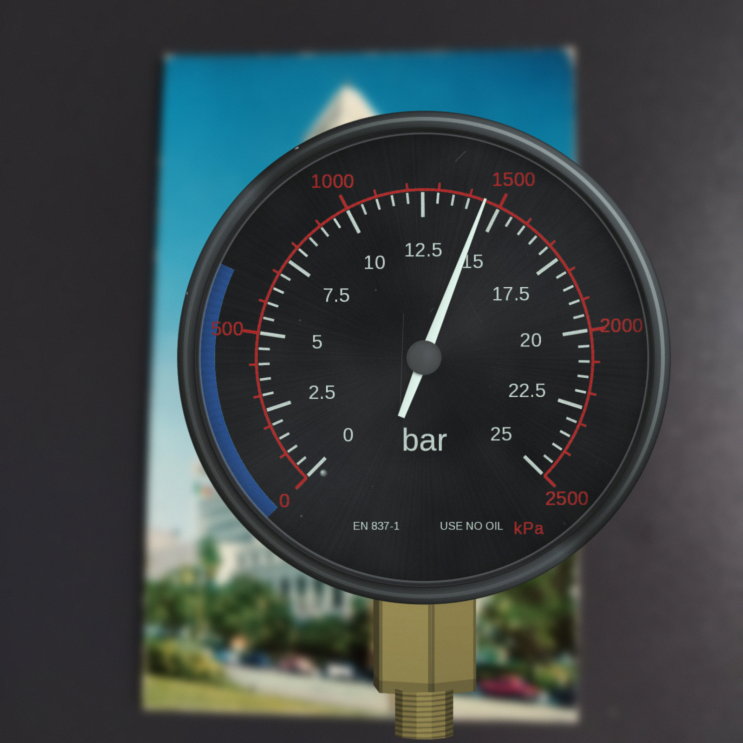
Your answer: {"value": 14.5, "unit": "bar"}
